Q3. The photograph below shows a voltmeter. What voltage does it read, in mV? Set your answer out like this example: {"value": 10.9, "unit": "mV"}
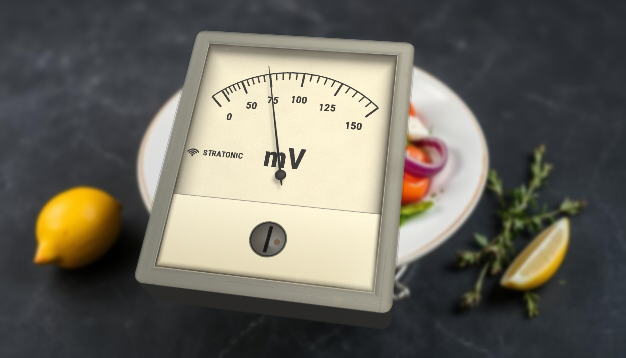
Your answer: {"value": 75, "unit": "mV"}
